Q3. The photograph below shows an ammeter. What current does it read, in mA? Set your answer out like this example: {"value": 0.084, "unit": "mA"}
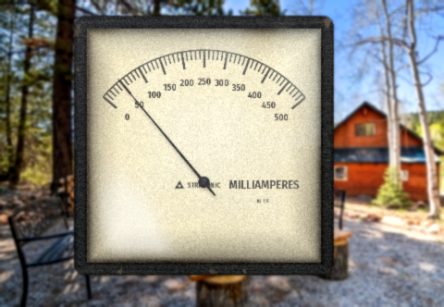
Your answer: {"value": 50, "unit": "mA"}
